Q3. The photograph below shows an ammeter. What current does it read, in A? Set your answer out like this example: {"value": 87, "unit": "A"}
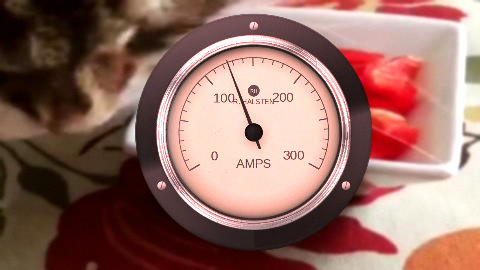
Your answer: {"value": 125, "unit": "A"}
